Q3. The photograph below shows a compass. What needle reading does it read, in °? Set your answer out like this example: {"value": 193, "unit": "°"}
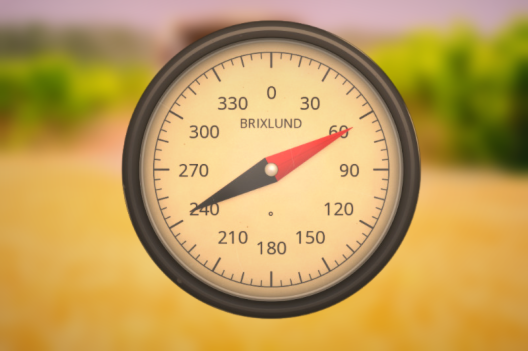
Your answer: {"value": 62.5, "unit": "°"}
